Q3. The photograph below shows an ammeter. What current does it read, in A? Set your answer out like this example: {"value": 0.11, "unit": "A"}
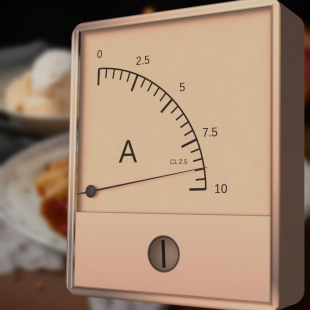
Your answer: {"value": 9, "unit": "A"}
